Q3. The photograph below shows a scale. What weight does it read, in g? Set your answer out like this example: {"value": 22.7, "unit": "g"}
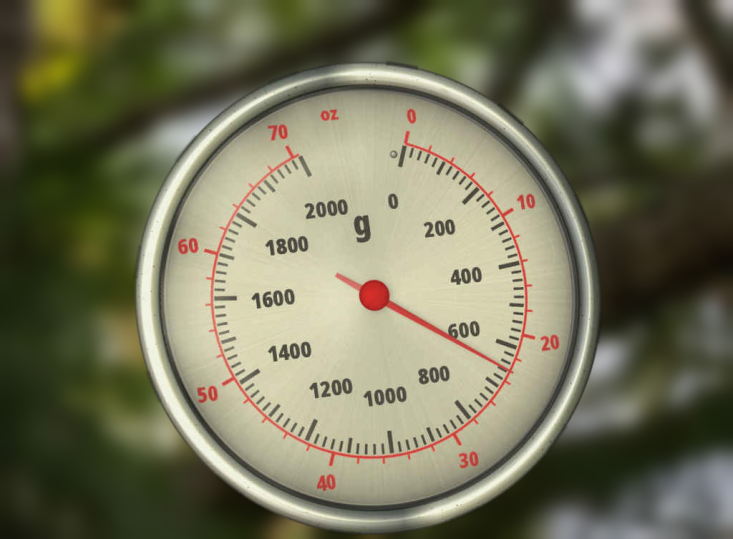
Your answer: {"value": 660, "unit": "g"}
